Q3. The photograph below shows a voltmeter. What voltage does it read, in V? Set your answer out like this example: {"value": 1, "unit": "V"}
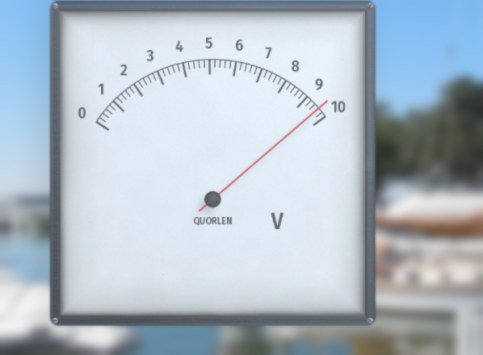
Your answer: {"value": 9.6, "unit": "V"}
